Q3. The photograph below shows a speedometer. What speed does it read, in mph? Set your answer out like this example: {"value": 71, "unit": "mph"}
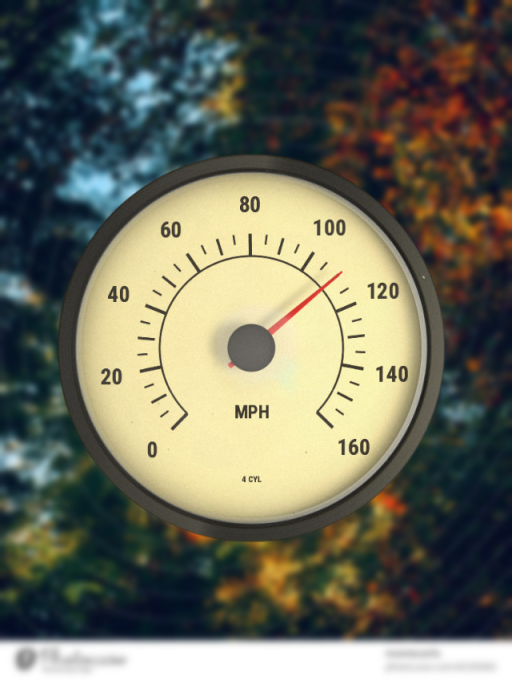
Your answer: {"value": 110, "unit": "mph"}
